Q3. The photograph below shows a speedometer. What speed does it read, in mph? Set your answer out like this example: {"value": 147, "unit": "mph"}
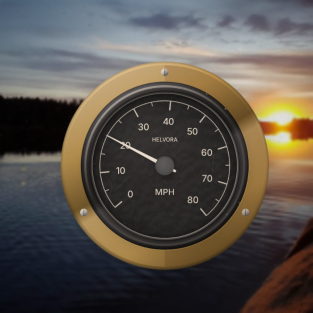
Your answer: {"value": 20, "unit": "mph"}
